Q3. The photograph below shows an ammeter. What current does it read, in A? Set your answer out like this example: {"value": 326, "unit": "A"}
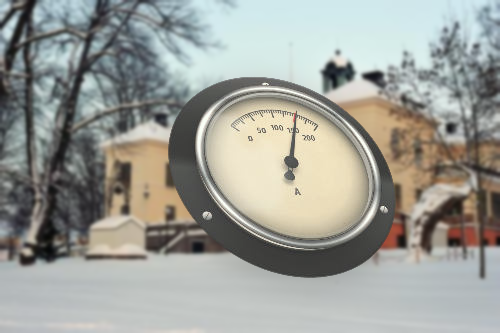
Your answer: {"value": 150, "unit": "A"}
